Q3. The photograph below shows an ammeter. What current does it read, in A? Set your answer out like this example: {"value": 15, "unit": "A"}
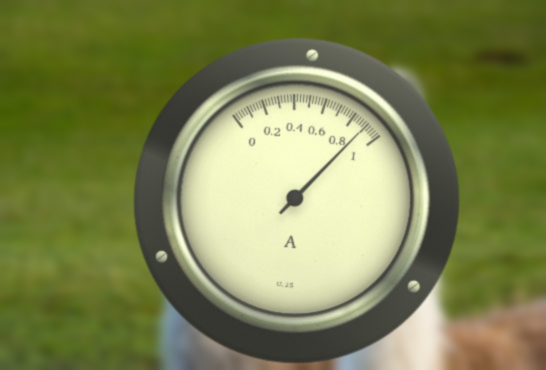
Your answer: {"value": 0.9, "unit": "A"}
